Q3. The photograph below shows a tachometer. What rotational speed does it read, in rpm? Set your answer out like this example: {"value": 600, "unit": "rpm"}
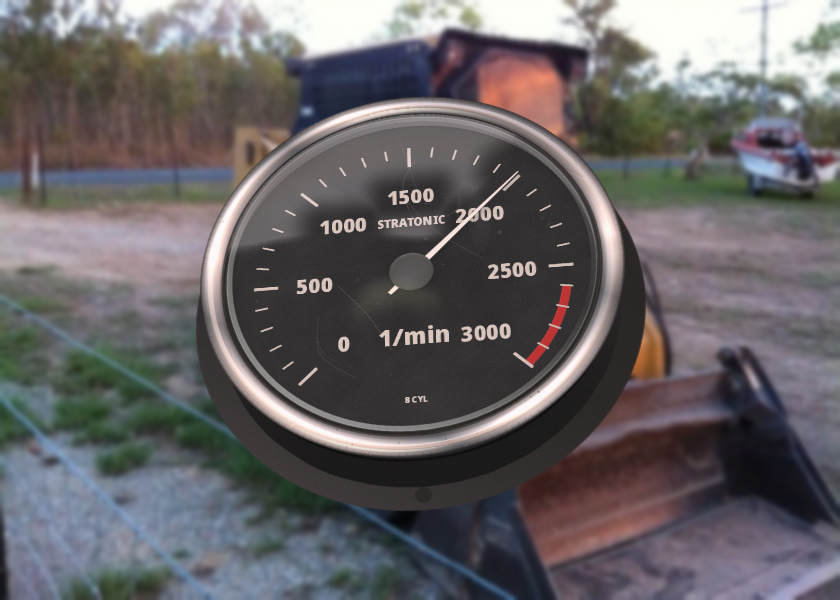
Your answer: {"value": 2000, "unit": "rpm"}
